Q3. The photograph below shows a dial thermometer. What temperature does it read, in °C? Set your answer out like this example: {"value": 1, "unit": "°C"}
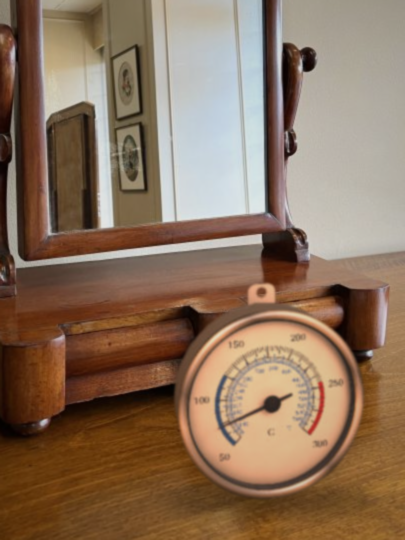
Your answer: {"value": 75, "unit": "°C"}
